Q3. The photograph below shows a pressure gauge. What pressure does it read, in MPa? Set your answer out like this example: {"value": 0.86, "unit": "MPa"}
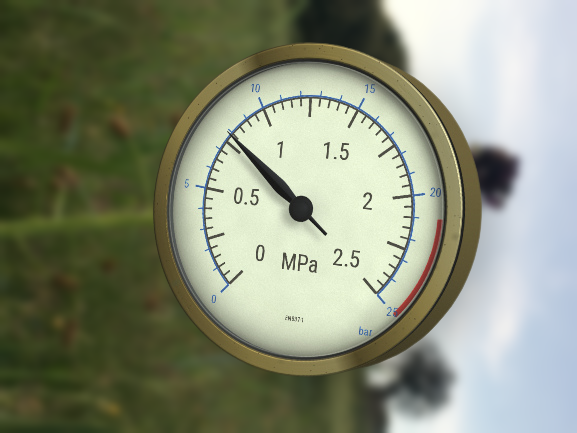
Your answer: {"value": 0.8, "unit": "MPa"}
